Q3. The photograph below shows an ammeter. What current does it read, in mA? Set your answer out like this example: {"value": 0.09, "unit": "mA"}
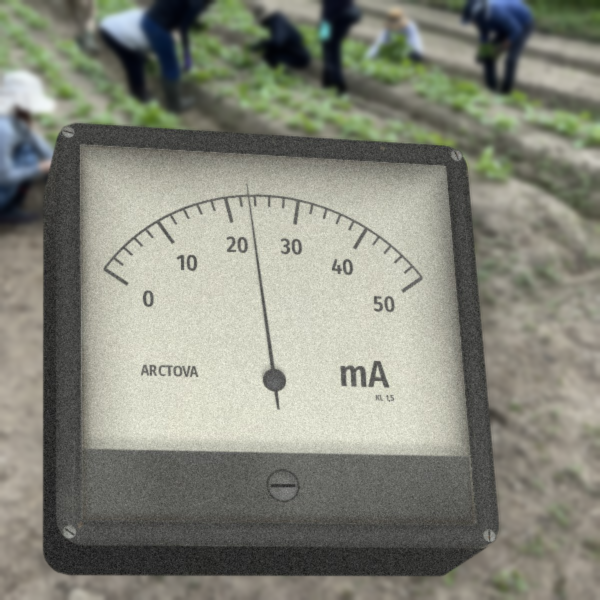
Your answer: {"value": 23, "unit": "mA"}
